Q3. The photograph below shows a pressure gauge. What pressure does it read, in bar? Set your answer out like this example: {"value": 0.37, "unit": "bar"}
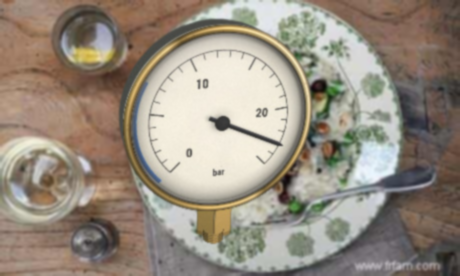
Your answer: {"value": 23, "unit": "bar"}
